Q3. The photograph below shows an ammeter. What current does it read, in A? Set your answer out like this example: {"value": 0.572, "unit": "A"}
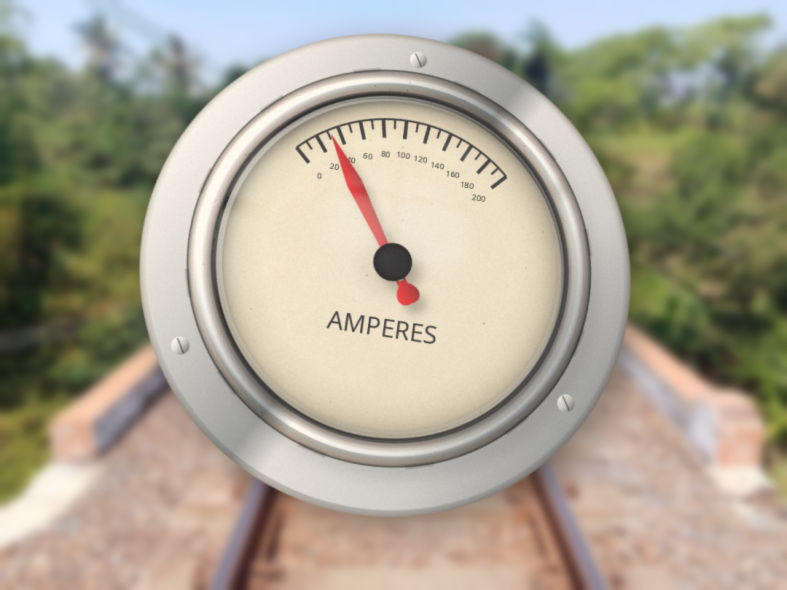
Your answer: {"value": 30, "unit": "A"}
